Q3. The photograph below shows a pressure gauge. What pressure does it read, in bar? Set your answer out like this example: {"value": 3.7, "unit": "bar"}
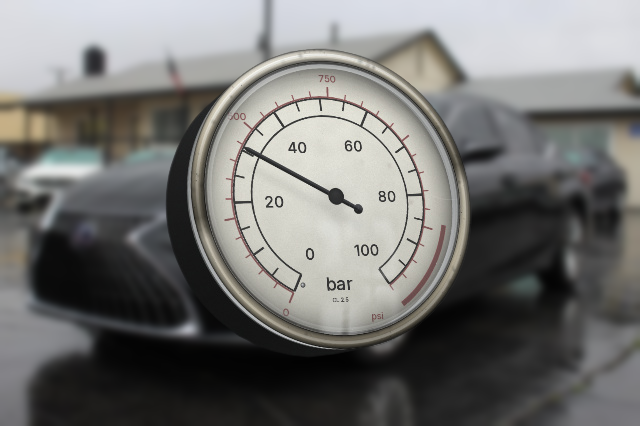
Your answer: {"value": 30, "unit": "bar"}
